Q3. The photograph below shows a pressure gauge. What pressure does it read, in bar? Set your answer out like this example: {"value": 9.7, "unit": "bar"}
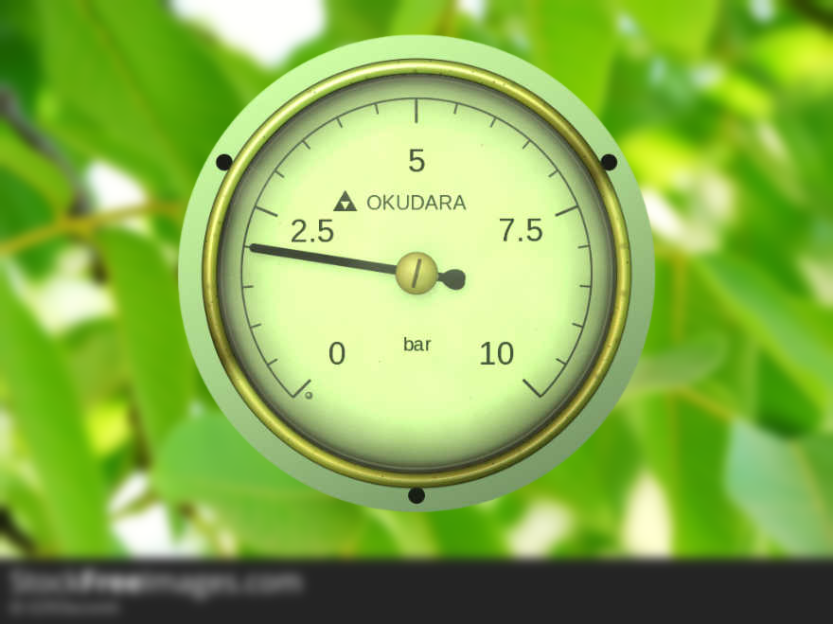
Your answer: {"value": 2, "unit": "bar"}
